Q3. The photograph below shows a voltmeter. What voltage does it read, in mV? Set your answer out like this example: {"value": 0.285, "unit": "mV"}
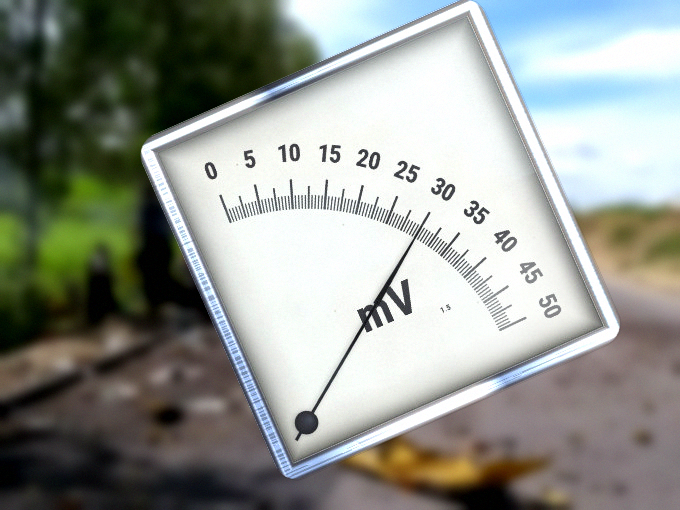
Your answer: {"value": 30, "unit": "mV"}
